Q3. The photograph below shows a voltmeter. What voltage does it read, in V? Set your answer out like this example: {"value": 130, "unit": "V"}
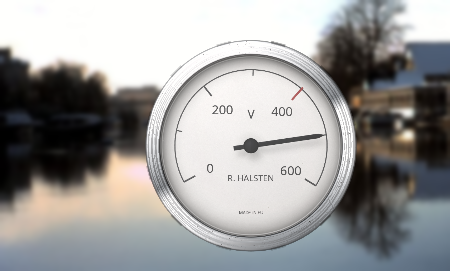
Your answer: {"value": 500, "unit": "V"}
